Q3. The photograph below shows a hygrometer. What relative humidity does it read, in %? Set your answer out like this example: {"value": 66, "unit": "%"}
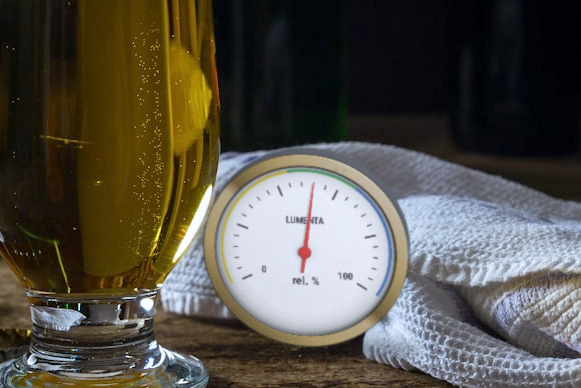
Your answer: {"value": 52, "unit": "%"}
